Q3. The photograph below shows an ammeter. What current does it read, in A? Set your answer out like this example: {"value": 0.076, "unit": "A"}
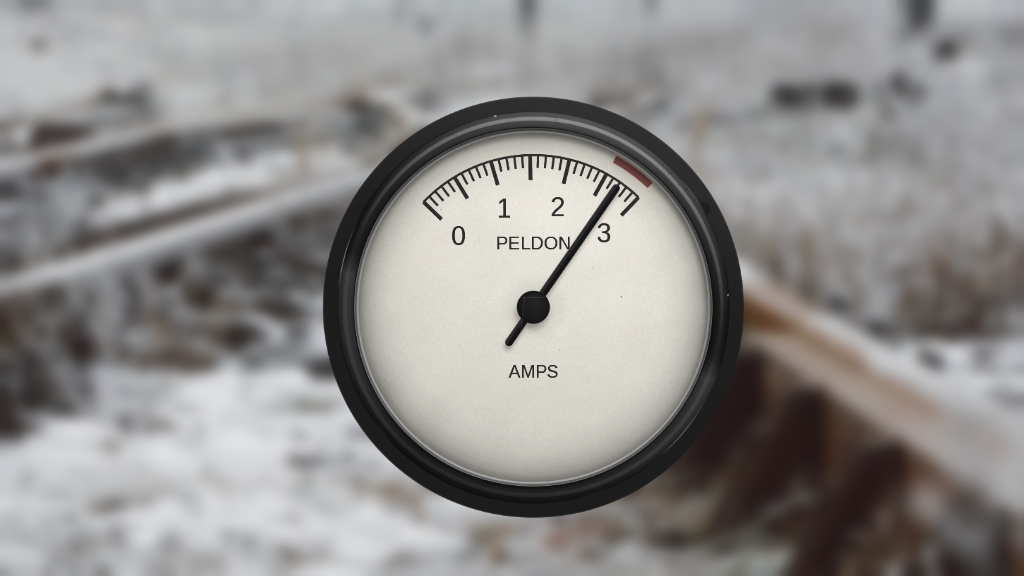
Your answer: {"value": 2.7, "unit": "A"}
